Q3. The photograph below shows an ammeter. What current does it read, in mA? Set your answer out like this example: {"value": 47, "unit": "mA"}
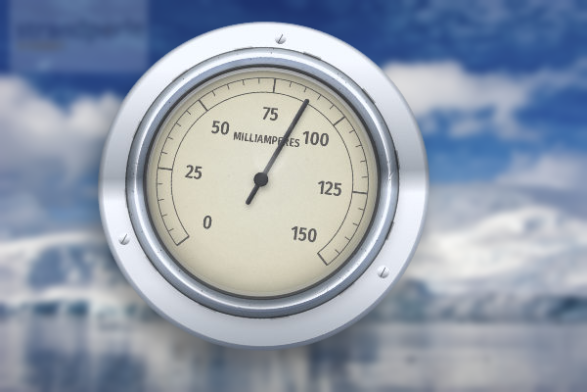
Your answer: {"value": 87.5, "unit": "mA"}
